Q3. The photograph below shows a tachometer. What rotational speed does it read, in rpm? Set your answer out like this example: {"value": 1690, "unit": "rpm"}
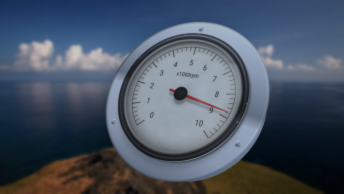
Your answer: {"value": 8800, "unit": "rpm"}
